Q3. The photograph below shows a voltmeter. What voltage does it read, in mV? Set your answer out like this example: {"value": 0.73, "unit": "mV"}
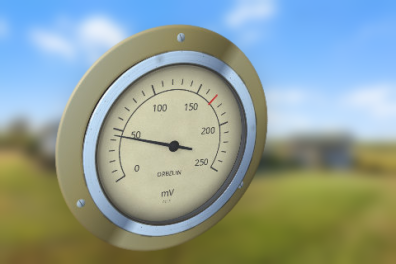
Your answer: {"value": 45, "unit": "mV"}
